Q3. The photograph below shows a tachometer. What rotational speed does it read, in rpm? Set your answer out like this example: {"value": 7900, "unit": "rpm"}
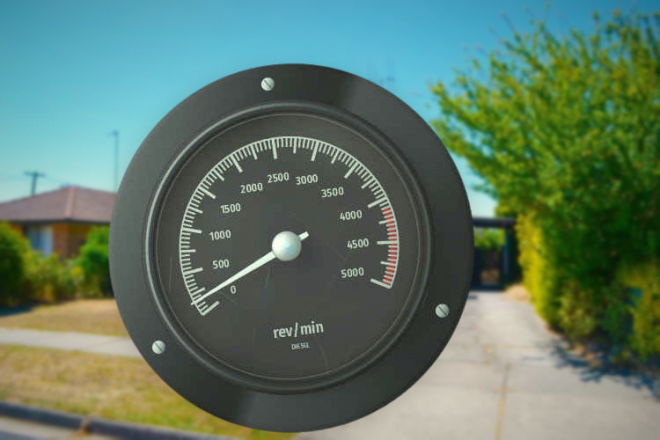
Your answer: {"value": 150, "unit": "rpm"}
